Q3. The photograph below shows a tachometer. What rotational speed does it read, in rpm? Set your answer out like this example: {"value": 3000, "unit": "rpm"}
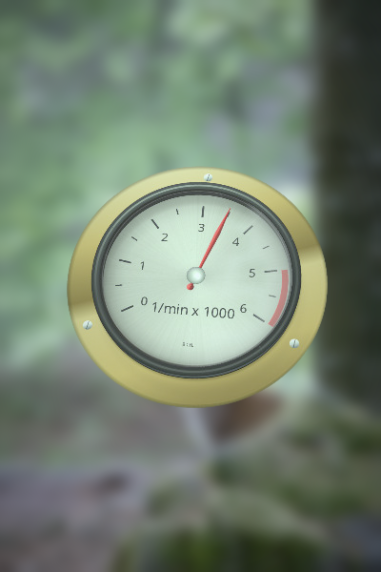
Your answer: {"value": 3500, "unit": "rpm"}
